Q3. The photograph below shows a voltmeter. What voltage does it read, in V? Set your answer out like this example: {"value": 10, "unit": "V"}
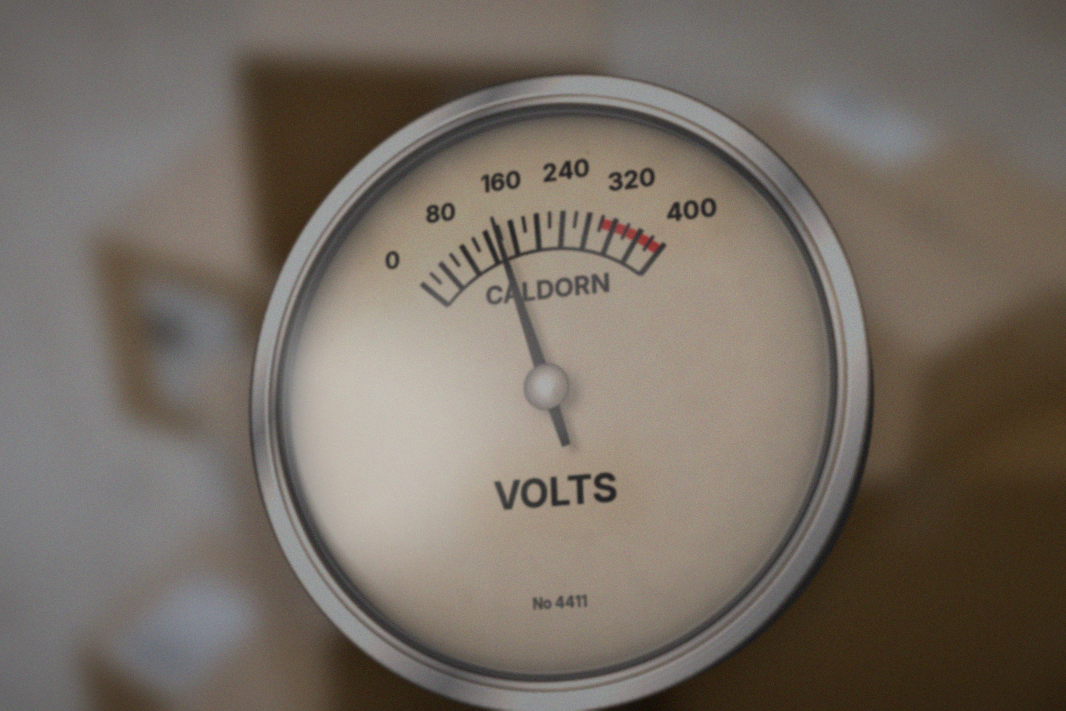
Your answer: {"value": 140, "unit": "V"}
